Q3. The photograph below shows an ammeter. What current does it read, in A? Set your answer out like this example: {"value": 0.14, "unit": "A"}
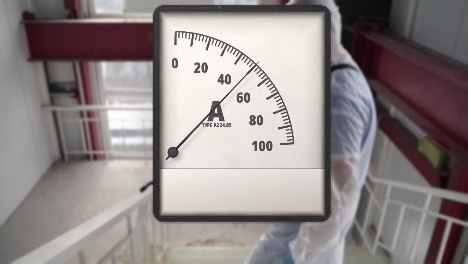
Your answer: {"value": 50, "unit": "A"}
